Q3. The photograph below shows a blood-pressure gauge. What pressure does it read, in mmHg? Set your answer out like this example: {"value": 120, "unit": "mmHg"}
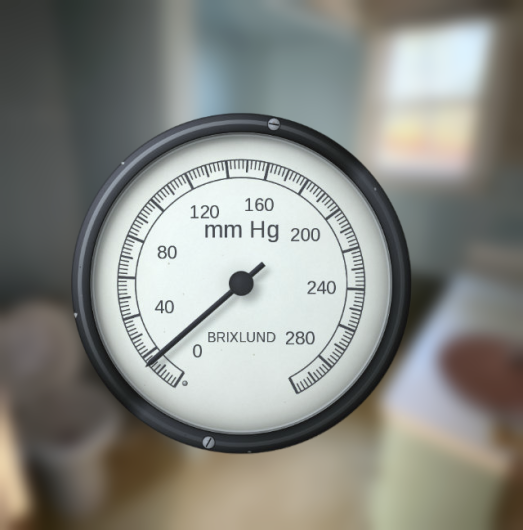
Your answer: {"value": 16, "unit": "mmHg"}
